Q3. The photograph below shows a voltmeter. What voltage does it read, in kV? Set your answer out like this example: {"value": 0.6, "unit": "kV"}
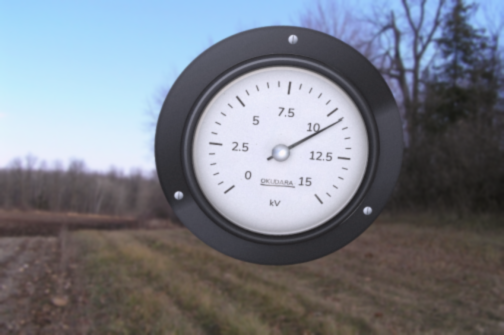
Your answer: {"value": 10.5, "unit": "kV"}
